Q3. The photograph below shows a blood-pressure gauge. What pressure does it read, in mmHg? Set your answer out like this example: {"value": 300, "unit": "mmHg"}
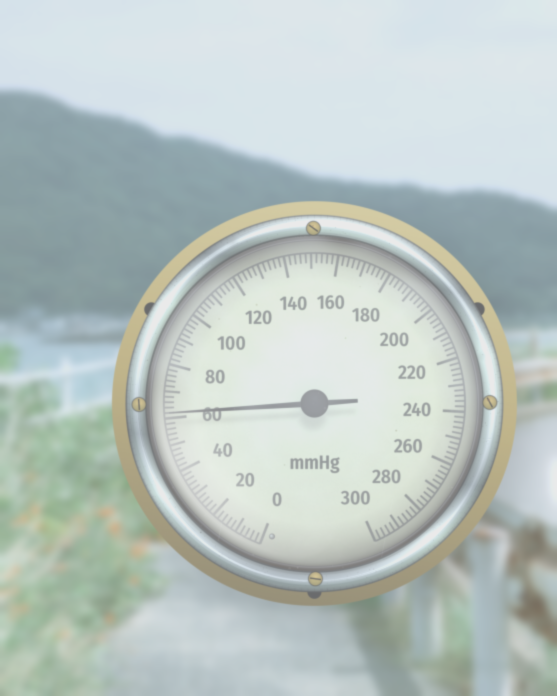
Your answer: {"value": 62, "unit": "mmHg"}
